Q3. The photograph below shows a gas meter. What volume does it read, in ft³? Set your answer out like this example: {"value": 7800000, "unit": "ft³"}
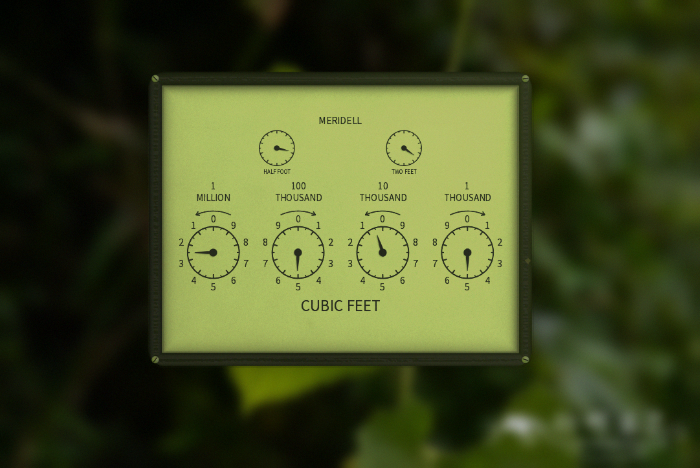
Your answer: {"value": 250500, "unit": "ft³"}
